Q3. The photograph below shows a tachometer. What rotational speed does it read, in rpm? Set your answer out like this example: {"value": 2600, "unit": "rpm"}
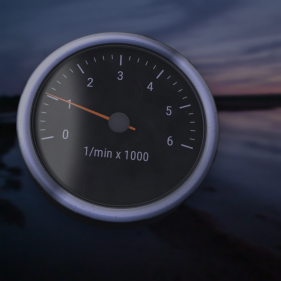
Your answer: {"value": 1000, "unit": "rpm"}
